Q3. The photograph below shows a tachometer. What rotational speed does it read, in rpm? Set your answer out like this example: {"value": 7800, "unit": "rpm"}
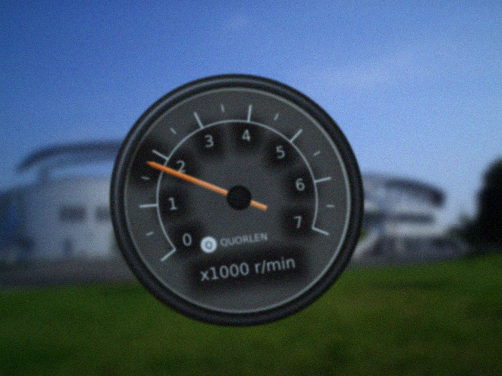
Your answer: {"value": 1750, "unit": "rpm"}
